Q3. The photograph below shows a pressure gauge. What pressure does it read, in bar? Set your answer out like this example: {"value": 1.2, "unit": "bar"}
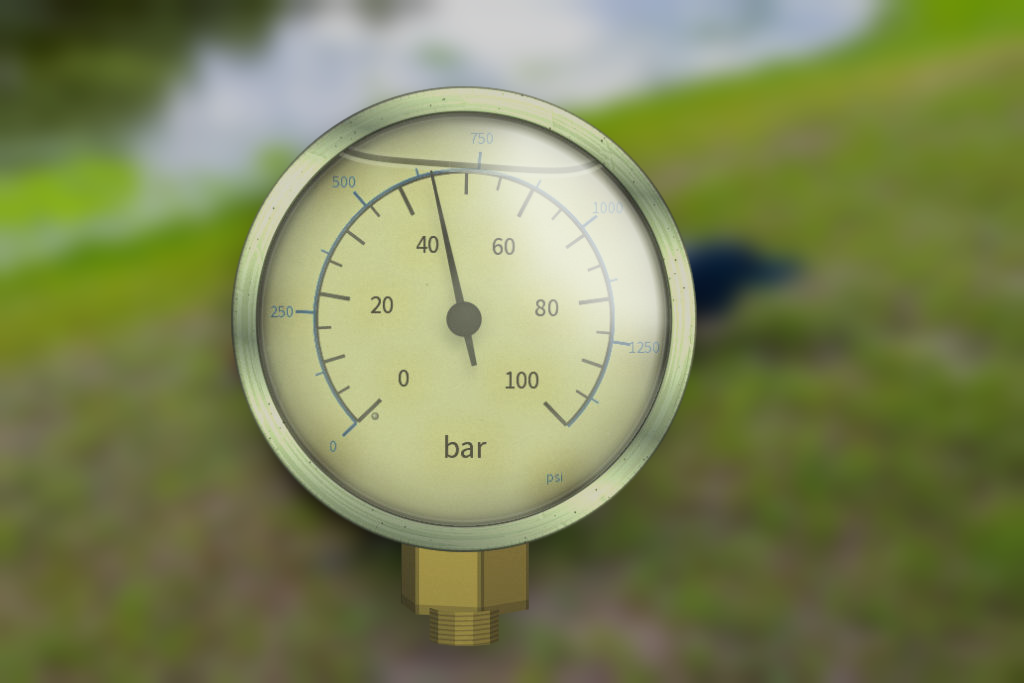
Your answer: {"value": 45, "unit": "bar"}
